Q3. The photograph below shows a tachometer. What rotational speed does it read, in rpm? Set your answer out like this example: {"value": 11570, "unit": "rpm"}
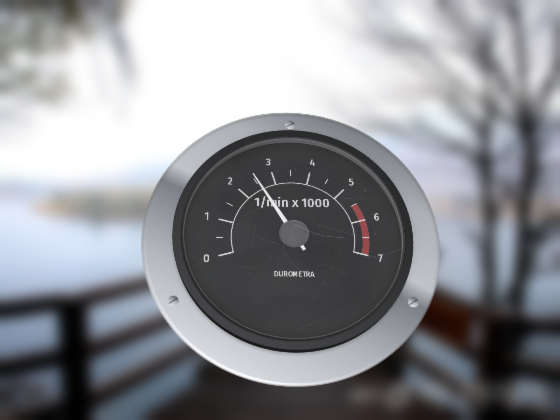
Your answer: {"value": 2500, "unit": "rpm"}
